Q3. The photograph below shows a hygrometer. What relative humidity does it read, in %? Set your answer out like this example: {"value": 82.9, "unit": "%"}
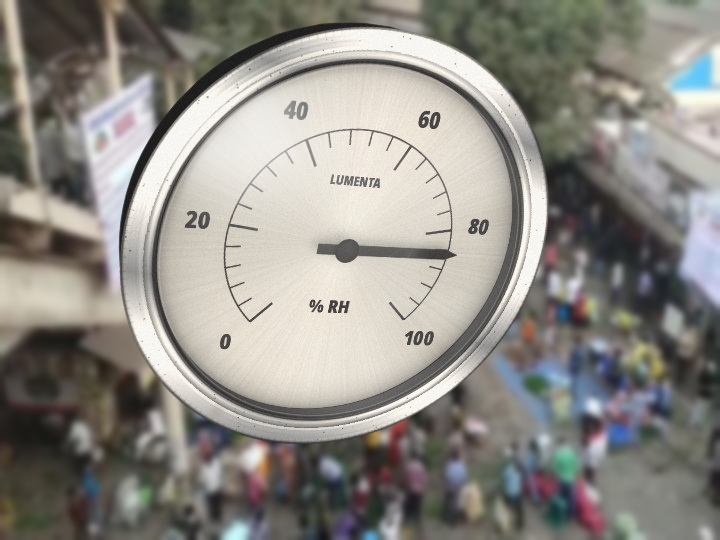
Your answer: {"value": 84, "unit": "%"}
